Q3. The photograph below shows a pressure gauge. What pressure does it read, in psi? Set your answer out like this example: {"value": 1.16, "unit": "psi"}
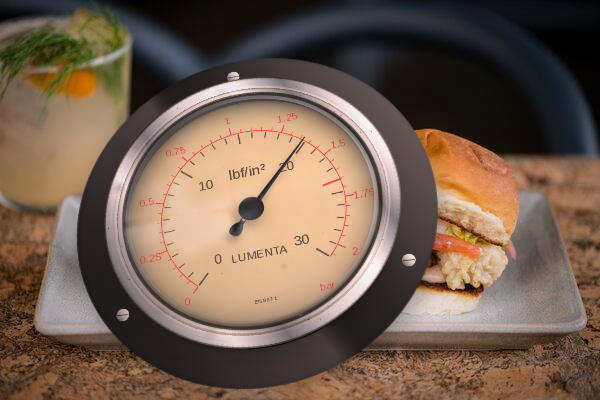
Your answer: {"value": 20, "unit": "psi"}
